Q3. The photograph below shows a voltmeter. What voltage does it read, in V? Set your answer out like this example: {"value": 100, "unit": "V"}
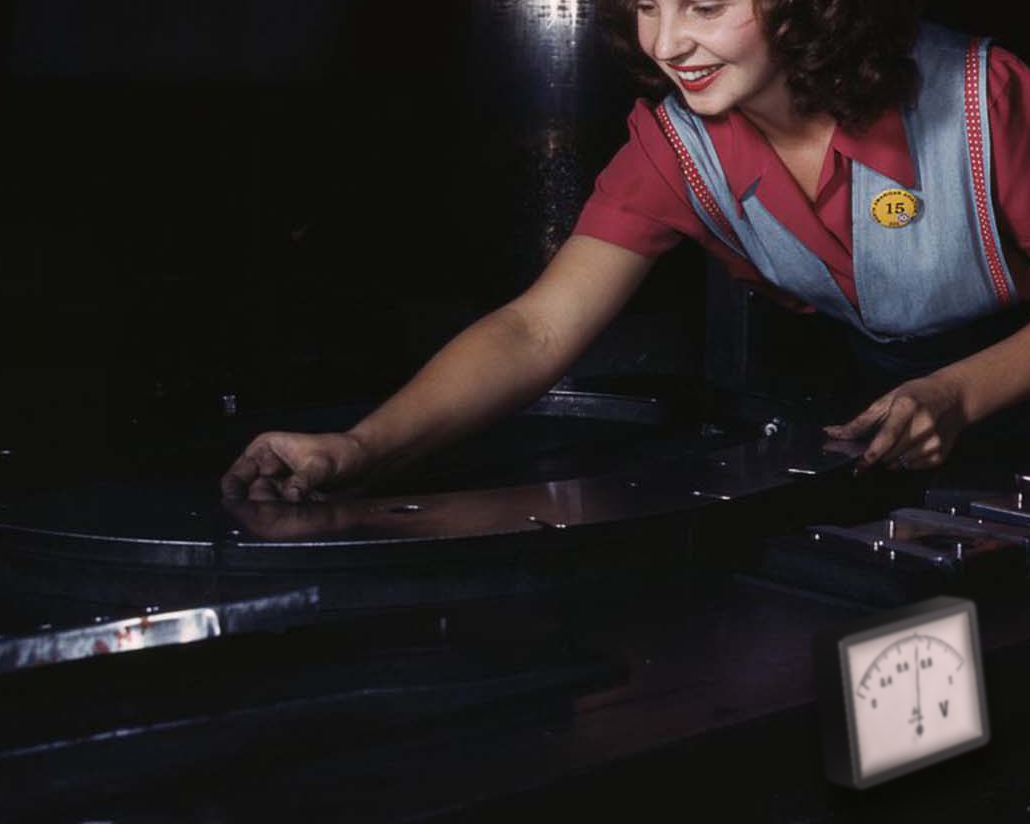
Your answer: {"value": 0.7, "unit": "V"}
